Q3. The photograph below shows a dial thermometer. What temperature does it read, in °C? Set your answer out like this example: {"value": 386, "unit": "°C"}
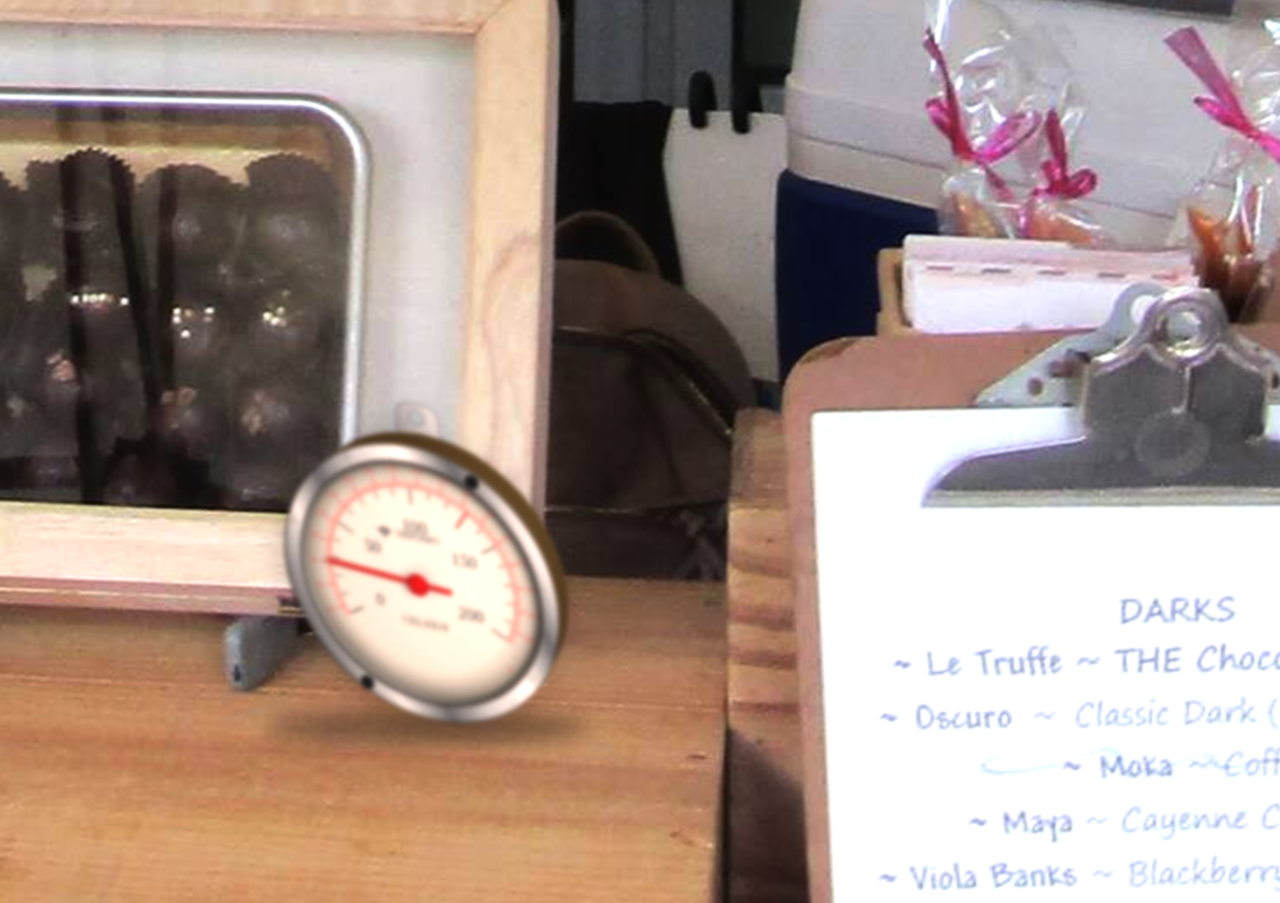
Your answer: {"value": 30, "unit": "°C"}
